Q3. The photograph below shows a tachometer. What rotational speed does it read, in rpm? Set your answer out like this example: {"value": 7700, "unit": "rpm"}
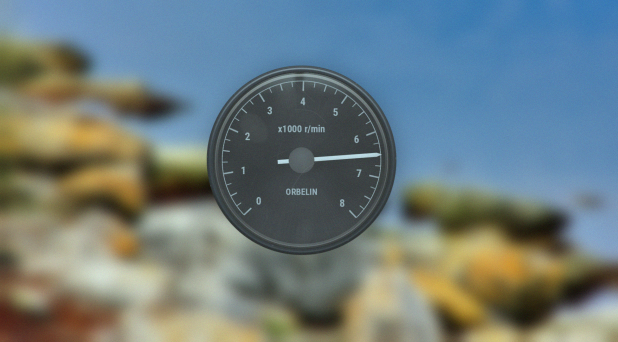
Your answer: {"value": 6500, "unit": "rpm"}
